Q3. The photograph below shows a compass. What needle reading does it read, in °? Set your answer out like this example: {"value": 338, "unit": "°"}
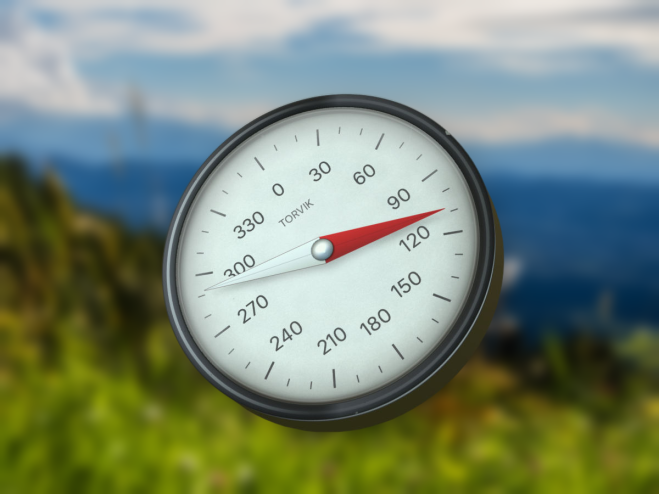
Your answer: {"value": 110, "unit": "°"}
